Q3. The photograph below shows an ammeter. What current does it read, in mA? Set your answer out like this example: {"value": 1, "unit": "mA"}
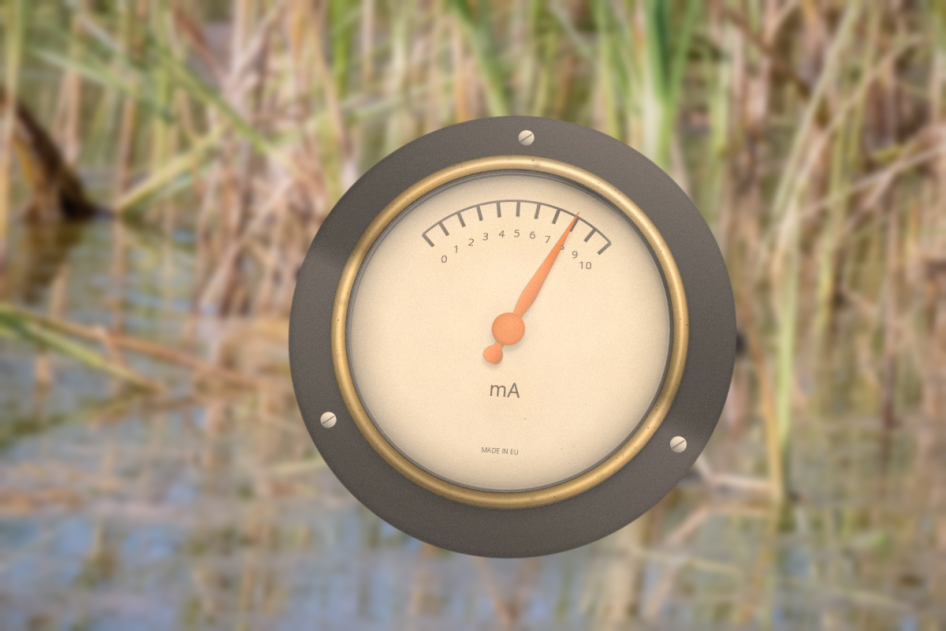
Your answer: {"value": 8, "unit": "mA"}
